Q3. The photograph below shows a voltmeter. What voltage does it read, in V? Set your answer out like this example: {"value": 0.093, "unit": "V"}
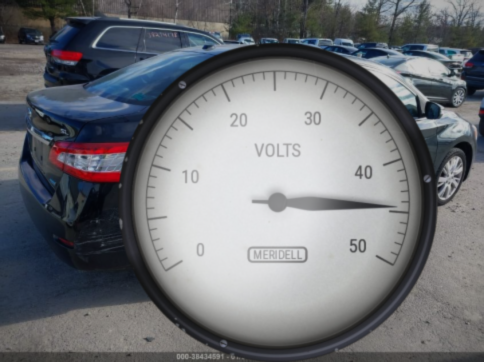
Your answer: {"value": 44.5, "unit": "V"}
